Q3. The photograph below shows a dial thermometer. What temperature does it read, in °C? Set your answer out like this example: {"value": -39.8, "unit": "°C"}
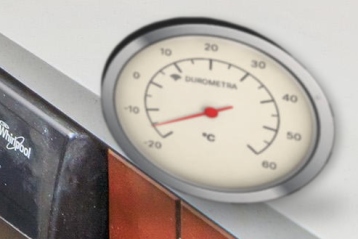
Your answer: {"value": -15, "unit": "°C"}
